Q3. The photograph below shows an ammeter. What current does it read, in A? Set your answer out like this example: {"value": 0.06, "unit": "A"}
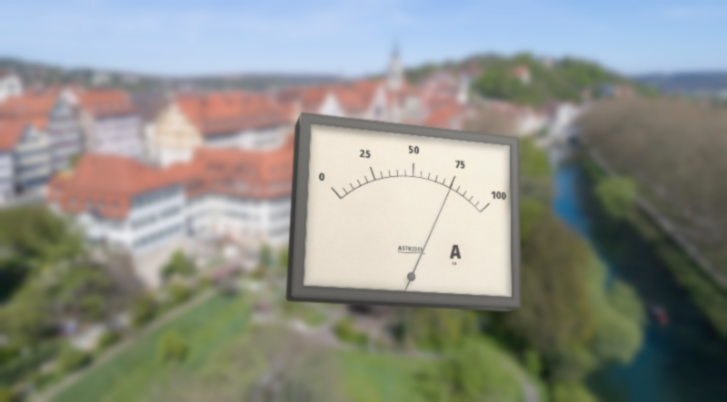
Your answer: {"value": 75, "unit": "A"}
